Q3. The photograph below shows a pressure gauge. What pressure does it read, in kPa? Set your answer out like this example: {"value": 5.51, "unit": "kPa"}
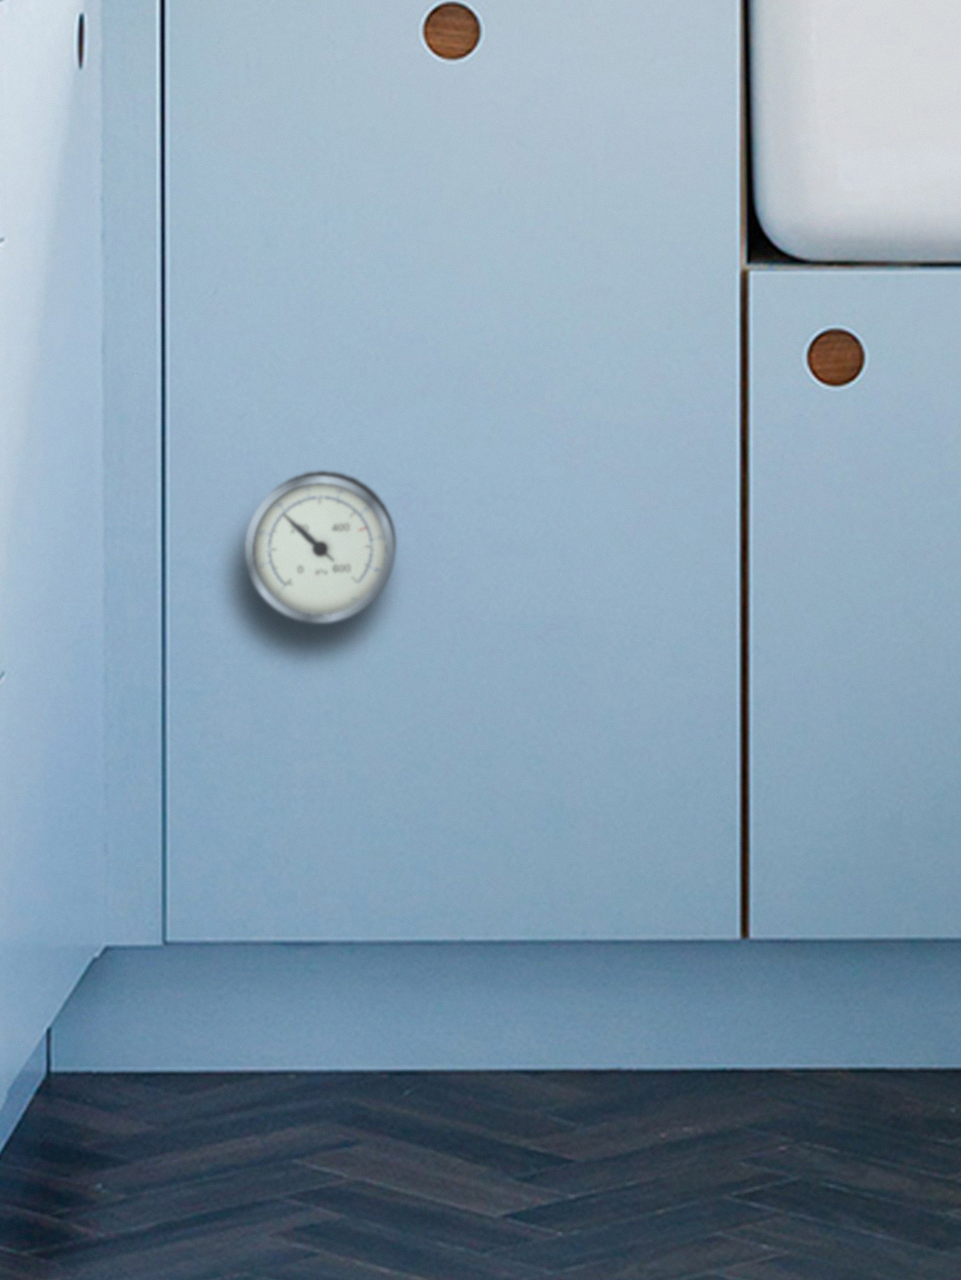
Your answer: {"value": 200, "unit": "kPa"}
